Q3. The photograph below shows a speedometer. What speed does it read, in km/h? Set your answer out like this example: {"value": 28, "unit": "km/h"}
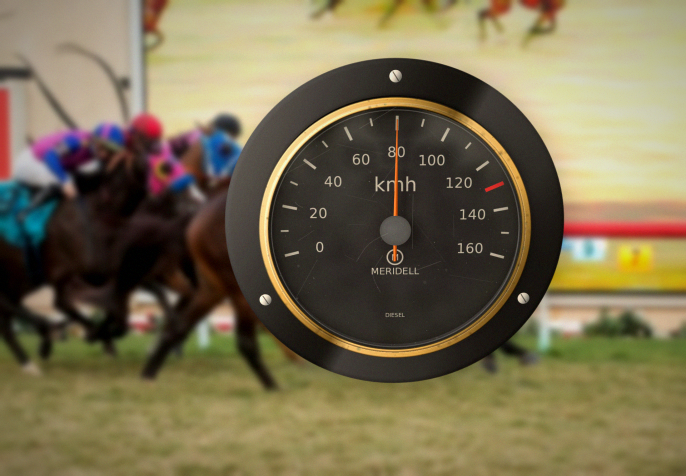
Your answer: {"value": 80, "unit": "km/h"}
